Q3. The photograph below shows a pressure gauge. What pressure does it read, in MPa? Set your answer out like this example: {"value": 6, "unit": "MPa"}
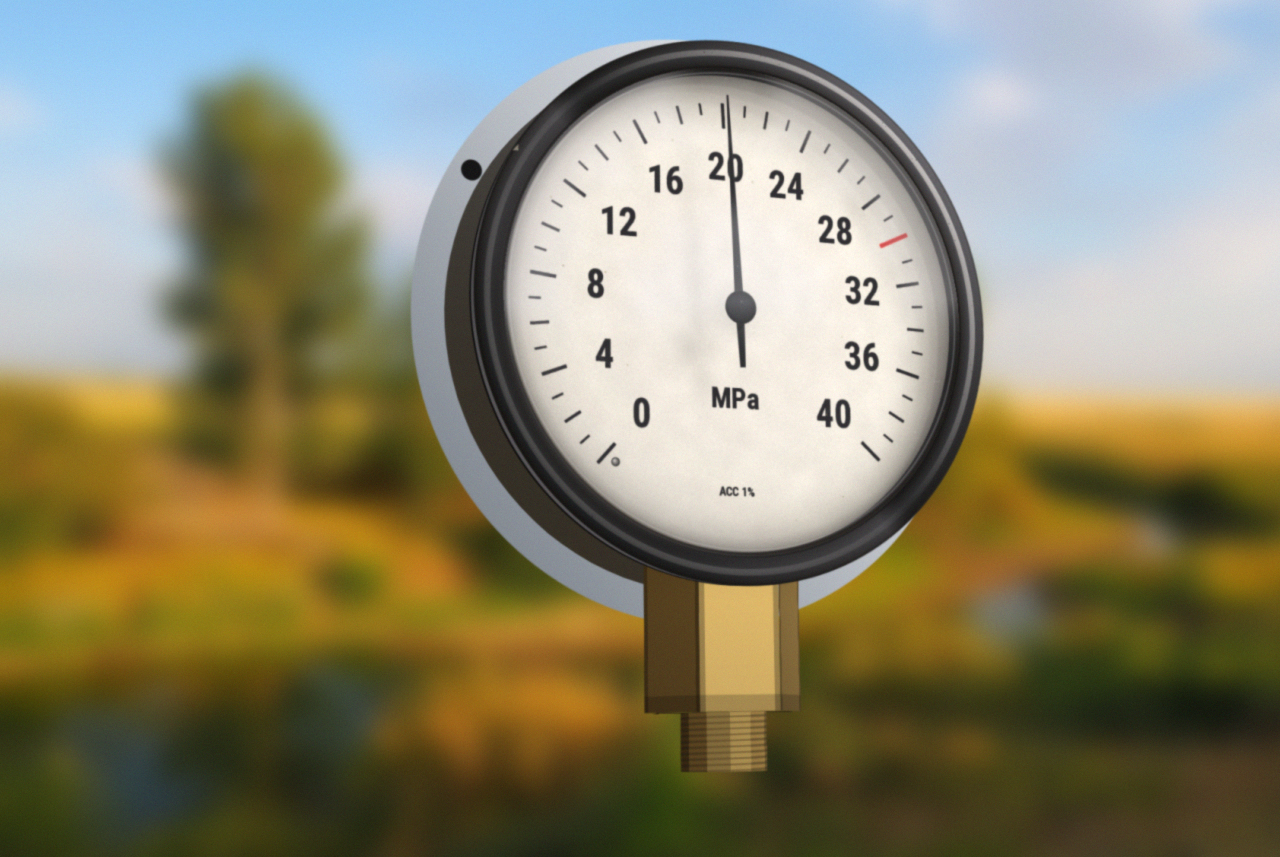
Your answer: {"value": 20, "unit": "MPa"}
